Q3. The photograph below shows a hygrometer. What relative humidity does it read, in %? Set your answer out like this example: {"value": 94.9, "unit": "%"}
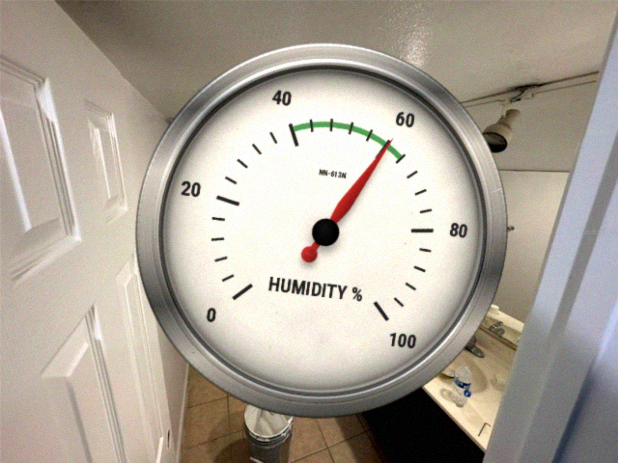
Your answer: {"value": 60, "unit": "%"}
